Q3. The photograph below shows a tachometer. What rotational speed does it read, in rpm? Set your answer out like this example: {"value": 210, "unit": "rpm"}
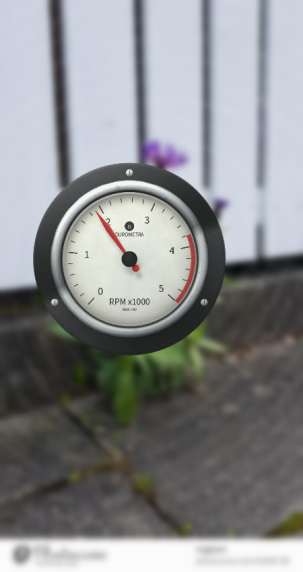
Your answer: {"value": 1900, "unit": "rpm"}
